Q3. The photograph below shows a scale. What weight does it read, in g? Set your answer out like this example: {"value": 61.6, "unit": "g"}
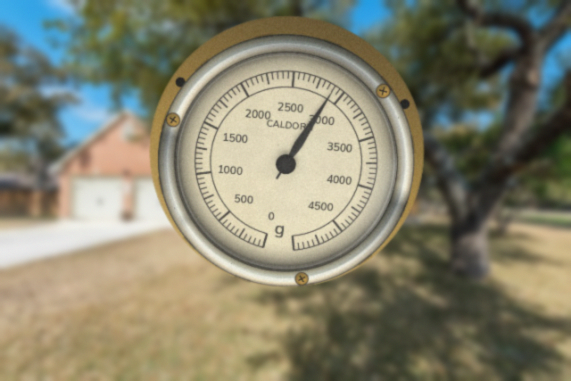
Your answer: {"value": 2900, "unit": "g"}
